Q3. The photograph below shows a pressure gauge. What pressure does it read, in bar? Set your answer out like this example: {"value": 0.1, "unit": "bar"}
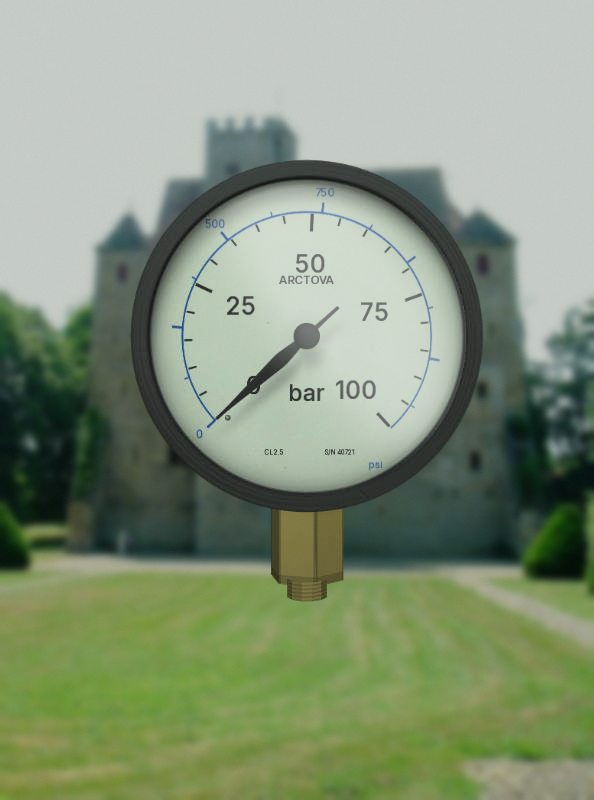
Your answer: {"value": 0, "unit": "bar"}
